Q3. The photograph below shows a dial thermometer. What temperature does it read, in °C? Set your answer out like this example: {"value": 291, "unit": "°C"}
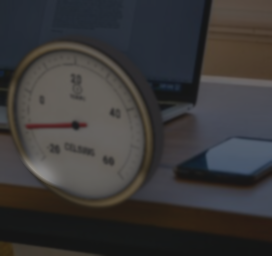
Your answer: {"value": -10, "unit": "°C"}
